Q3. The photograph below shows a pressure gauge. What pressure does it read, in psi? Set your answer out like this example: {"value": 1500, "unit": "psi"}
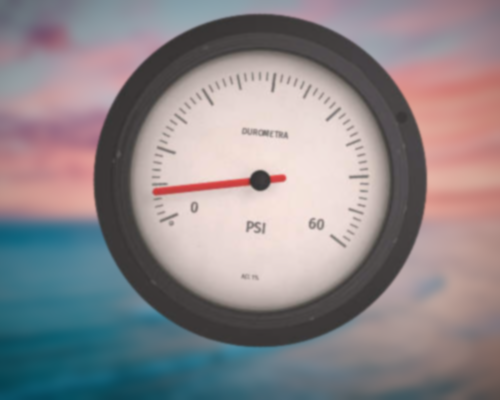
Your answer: {"value": 4, "unit": "psi"}
